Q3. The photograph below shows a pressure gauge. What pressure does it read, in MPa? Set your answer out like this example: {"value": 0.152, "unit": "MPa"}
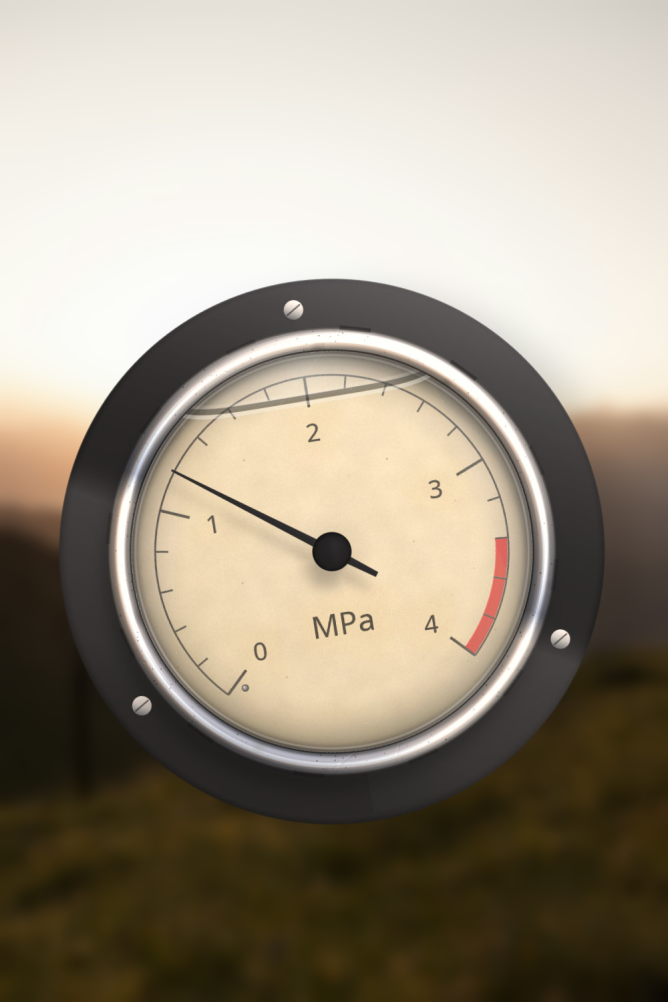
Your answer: {"value": 1.2, "unit": "MPa"}
